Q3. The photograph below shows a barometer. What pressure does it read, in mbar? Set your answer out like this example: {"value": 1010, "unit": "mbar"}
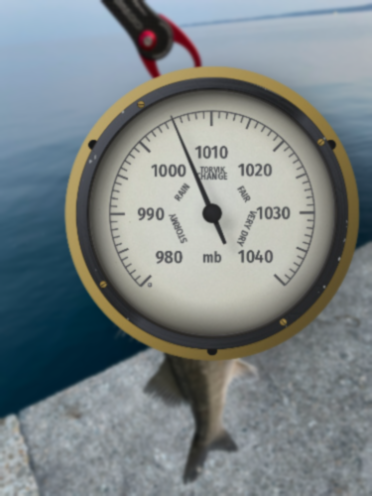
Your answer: {"value": 1005, "unit": "mbar"}
